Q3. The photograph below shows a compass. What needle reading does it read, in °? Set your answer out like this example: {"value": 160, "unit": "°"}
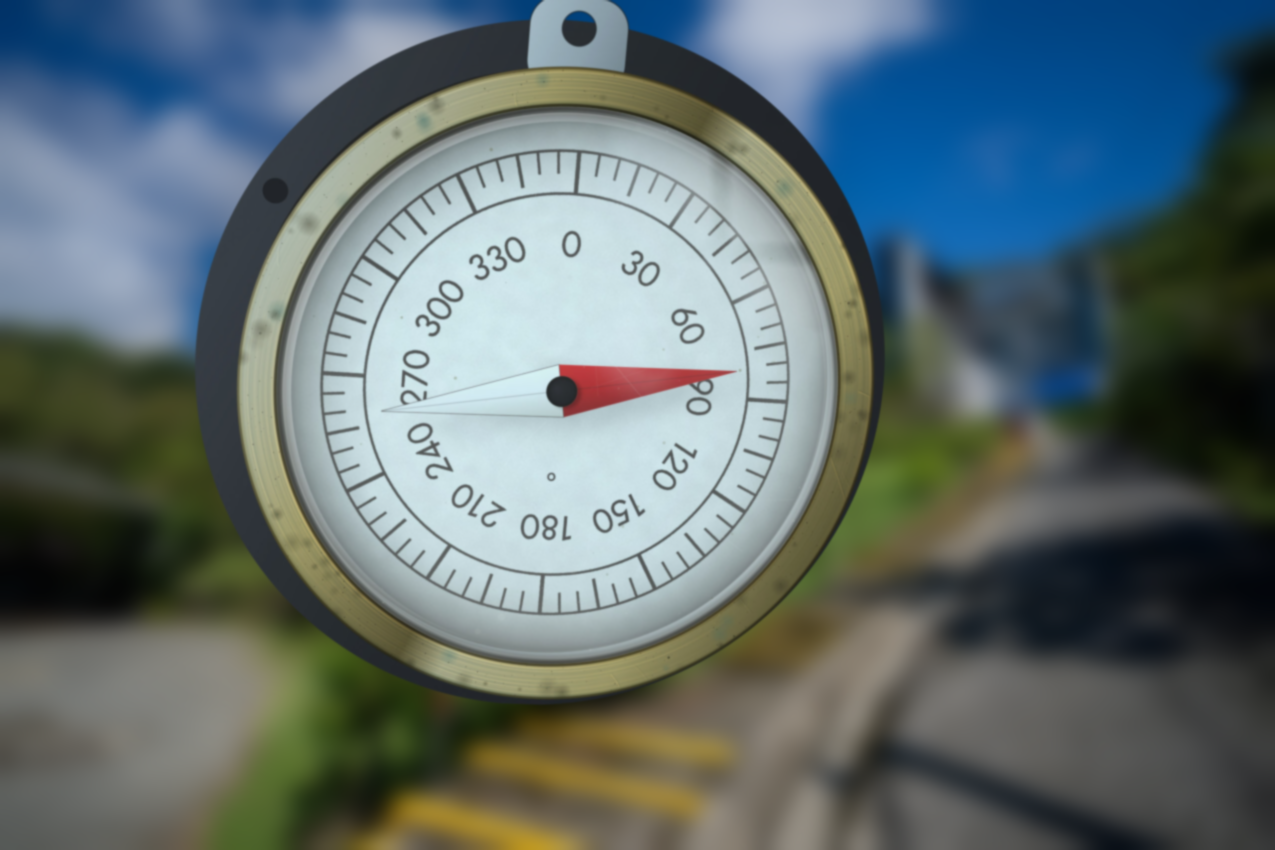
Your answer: {"value": 80, "unit": "°"}
